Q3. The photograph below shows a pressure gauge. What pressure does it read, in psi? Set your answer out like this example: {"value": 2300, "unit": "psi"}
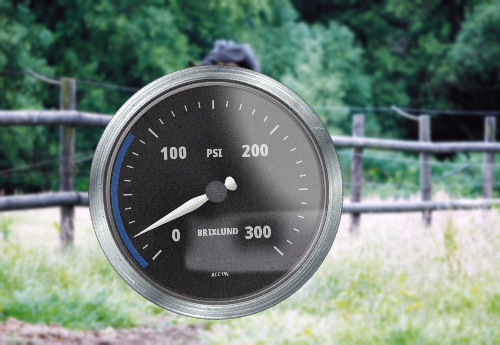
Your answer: {"value": 20, "unit": "psi"}
